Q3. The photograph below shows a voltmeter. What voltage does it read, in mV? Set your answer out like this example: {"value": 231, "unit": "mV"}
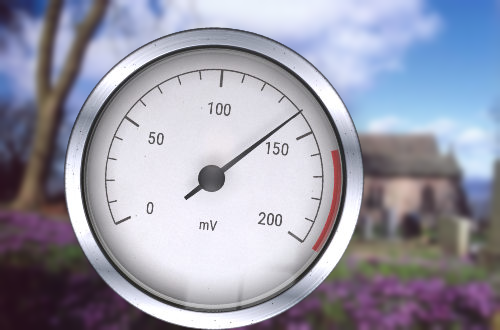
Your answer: {"value": 140, "unit": "mV"}
